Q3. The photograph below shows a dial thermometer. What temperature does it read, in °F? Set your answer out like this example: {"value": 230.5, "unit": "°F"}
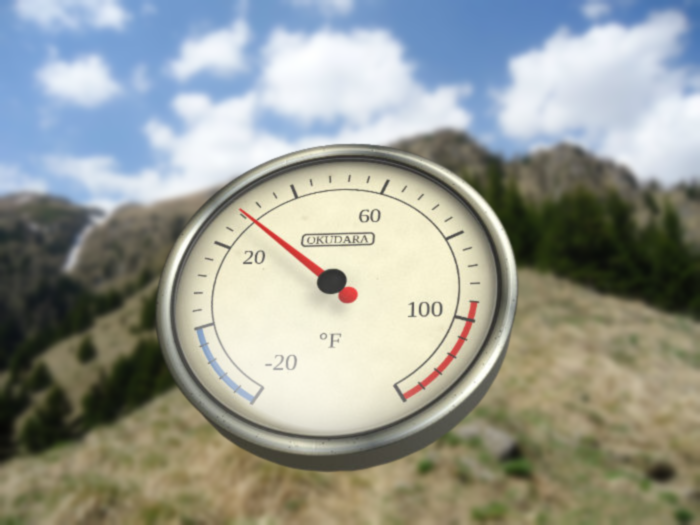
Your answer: {"value": 28, "unit": "°F"}
